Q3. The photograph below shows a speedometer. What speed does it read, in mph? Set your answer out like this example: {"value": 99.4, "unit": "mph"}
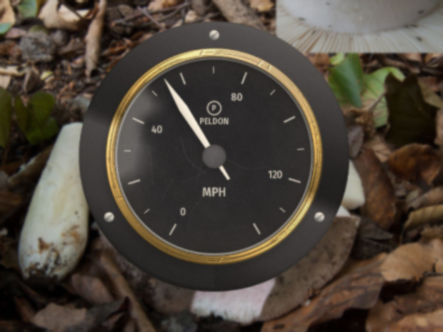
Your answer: {"value": 55, "unit": "mph"}
